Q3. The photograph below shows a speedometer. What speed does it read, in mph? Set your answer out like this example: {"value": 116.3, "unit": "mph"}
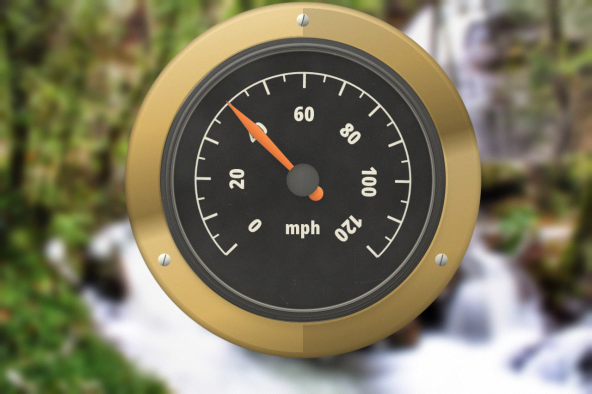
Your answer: {"value": 40, "unit": "mph"}
